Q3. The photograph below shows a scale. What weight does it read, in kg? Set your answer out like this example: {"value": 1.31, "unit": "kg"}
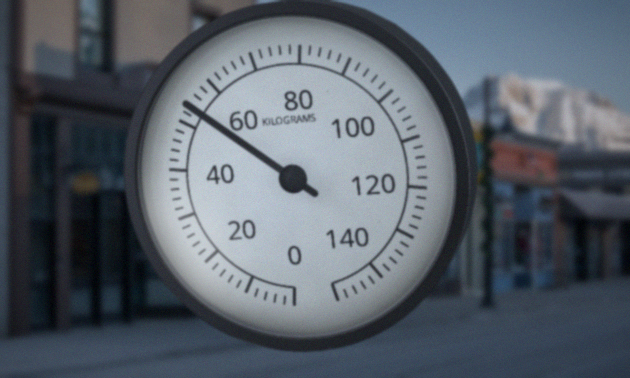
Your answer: {"value": 54, "unit": "kg"}
